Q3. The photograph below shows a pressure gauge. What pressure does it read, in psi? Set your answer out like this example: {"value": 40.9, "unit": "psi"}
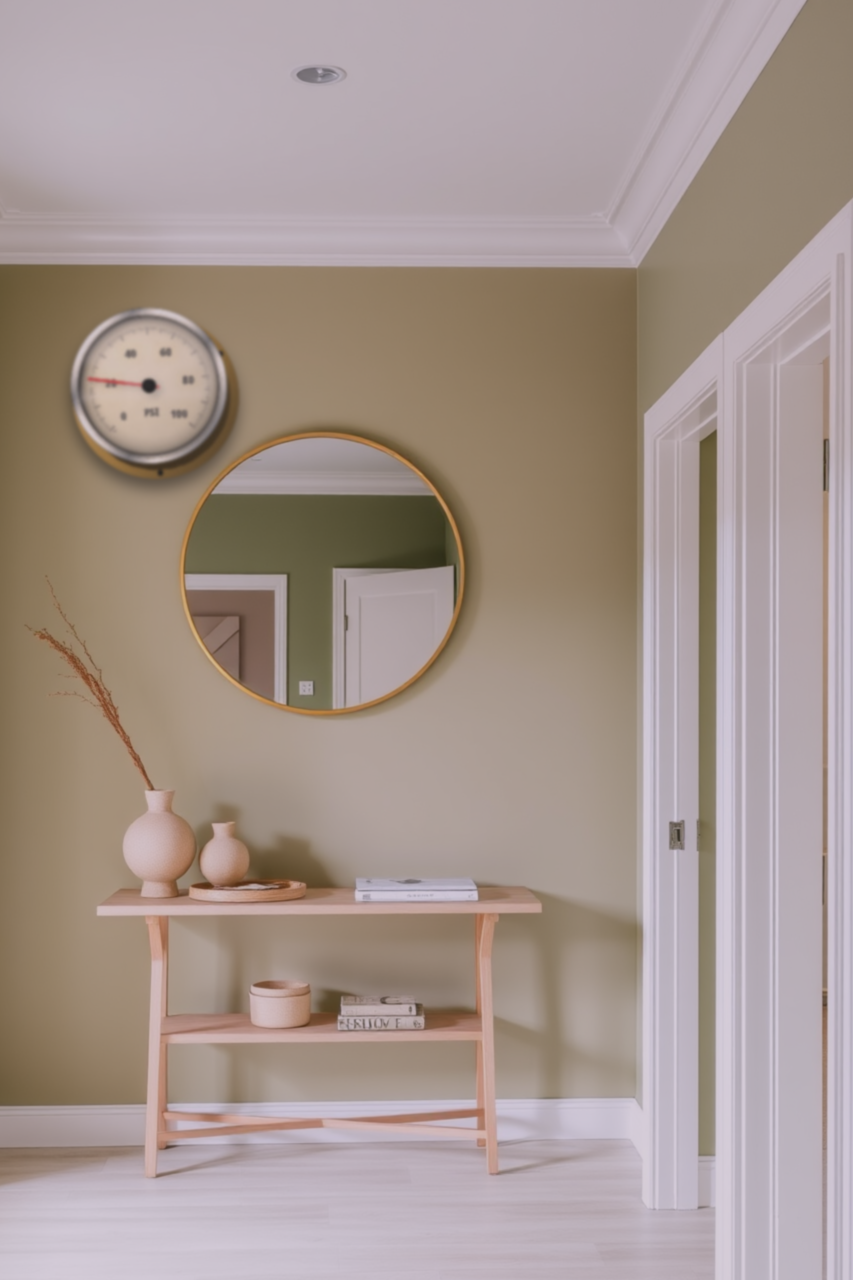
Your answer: {"value": 20, "unit": "psi"}
